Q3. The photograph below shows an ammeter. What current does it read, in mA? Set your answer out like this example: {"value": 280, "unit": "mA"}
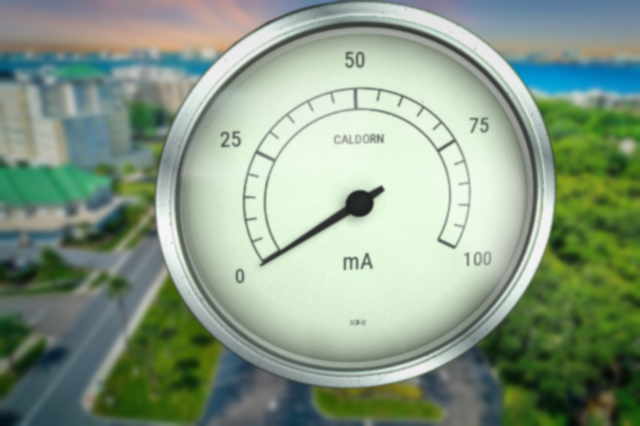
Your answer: {"value": 0, "unit": "mA"}
